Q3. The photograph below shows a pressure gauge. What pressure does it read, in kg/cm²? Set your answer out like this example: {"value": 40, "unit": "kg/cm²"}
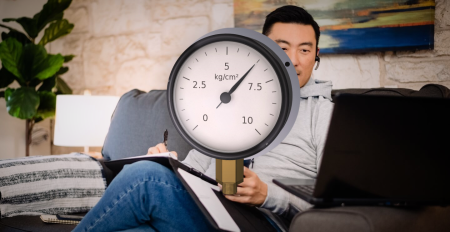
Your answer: {"value": 6.5, "unit": "kg/cm²"}
